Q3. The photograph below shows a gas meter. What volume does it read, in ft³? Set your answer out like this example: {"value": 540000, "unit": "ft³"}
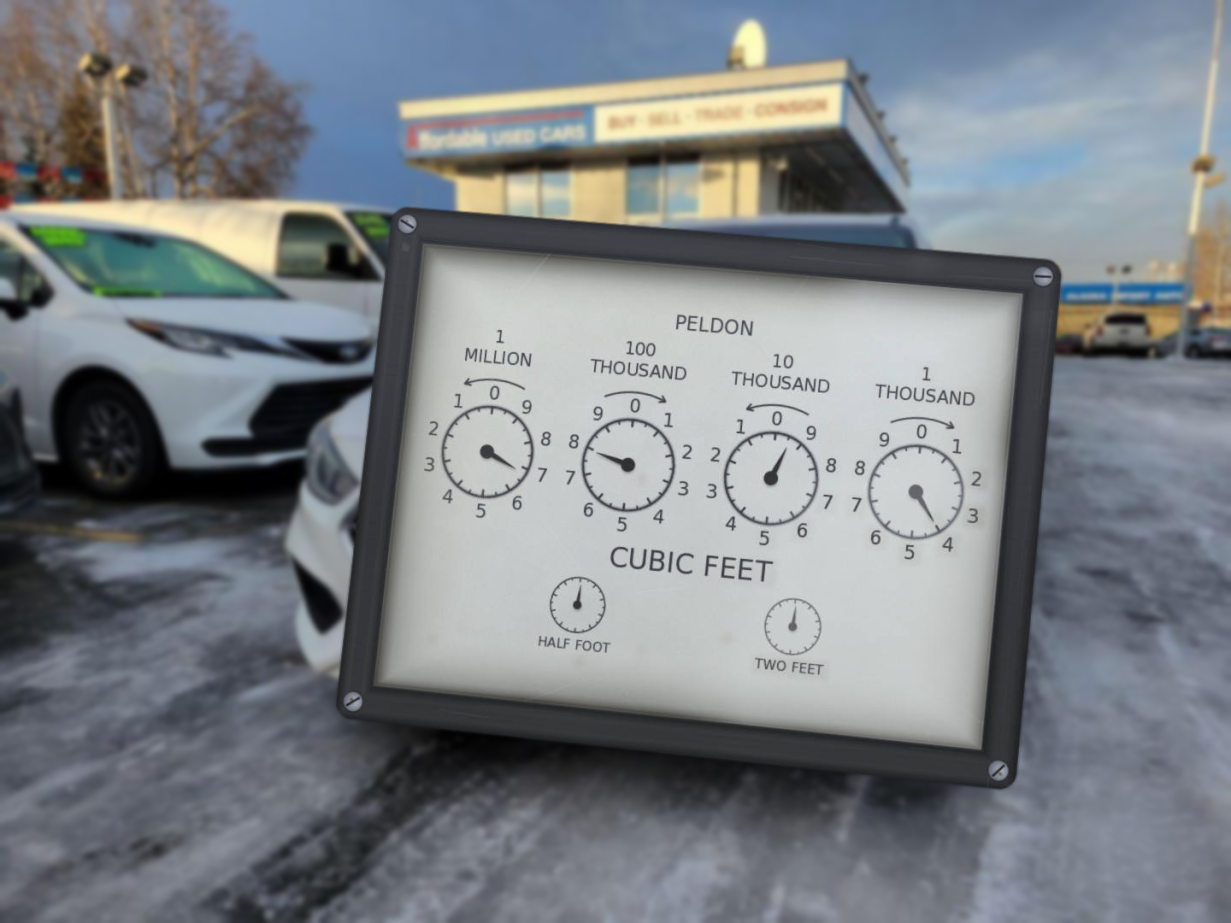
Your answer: {"value": 679400, "unit": "ft³"}
